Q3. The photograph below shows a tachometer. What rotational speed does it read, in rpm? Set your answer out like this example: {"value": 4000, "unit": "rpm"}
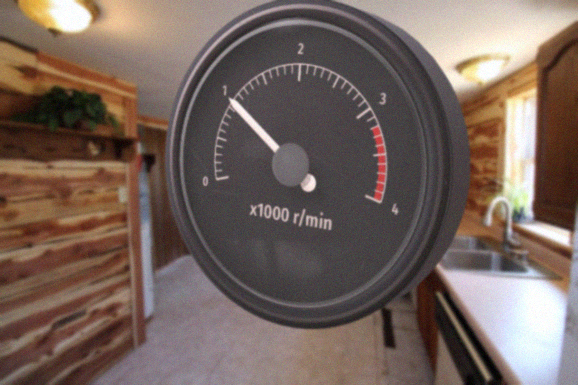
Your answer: {"value": 1000, "unit": "rpm"}
